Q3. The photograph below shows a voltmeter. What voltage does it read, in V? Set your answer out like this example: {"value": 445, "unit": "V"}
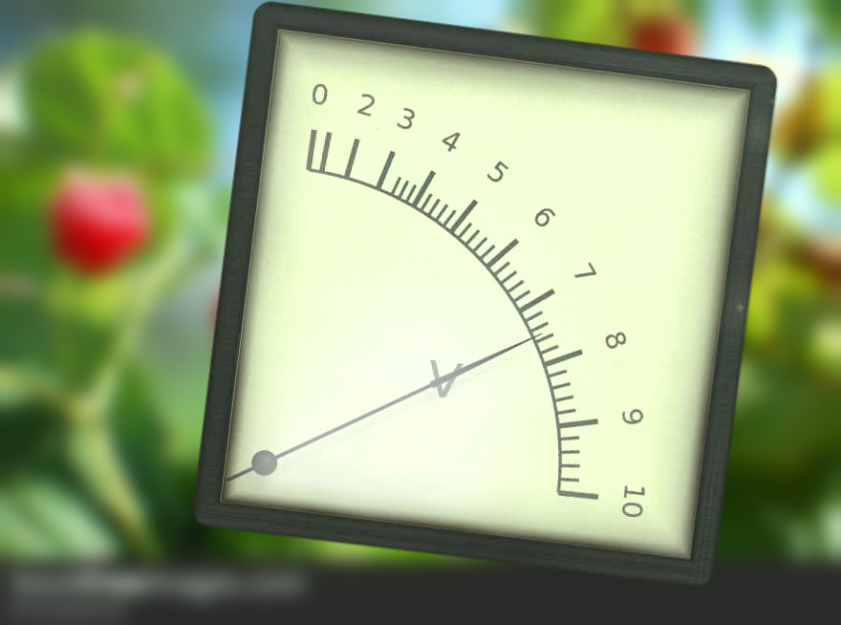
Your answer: {"value": 7.5, "unit": "V"}
